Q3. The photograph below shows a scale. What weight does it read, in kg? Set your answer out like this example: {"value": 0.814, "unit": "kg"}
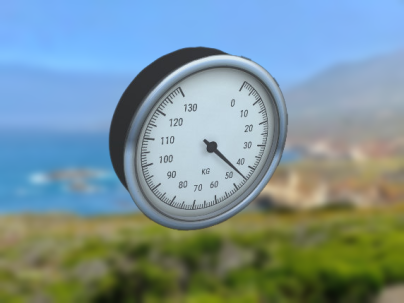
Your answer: {"value": 45, "unit": "kg"}
